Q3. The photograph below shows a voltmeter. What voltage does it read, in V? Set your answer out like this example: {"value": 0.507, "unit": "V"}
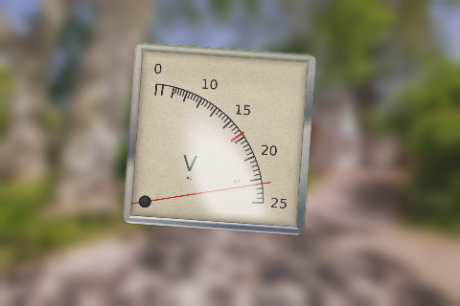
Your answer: {"value": 23, "unit": "V"}
